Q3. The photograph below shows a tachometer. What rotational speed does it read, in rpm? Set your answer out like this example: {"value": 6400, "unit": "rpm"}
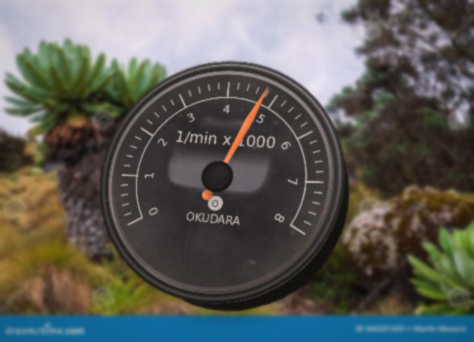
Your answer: {"value": 4800, "unit": "rpm"}
